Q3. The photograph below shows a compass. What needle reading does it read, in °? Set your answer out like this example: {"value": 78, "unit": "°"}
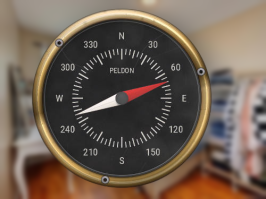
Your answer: {"value": 70, "unit": "°"}
